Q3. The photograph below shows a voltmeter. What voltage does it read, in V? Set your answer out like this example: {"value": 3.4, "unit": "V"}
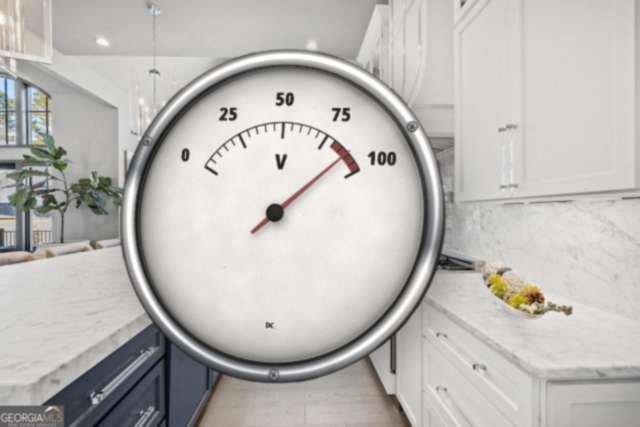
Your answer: {"value": 90, "unit": "V"}
